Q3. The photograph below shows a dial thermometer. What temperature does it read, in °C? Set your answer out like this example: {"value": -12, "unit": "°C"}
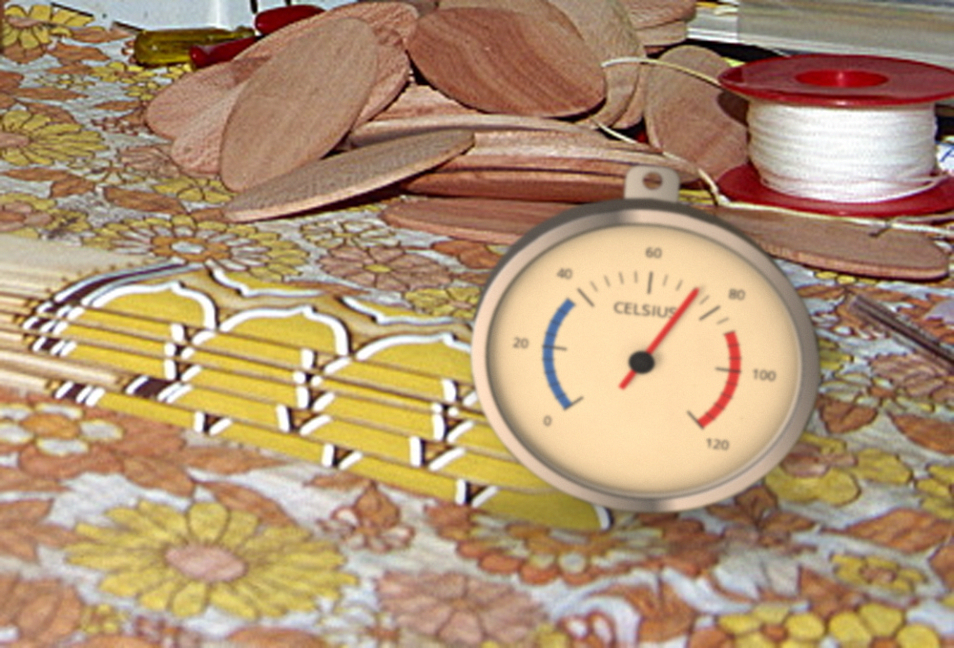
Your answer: {"value": 72, "unit": "°C"}
